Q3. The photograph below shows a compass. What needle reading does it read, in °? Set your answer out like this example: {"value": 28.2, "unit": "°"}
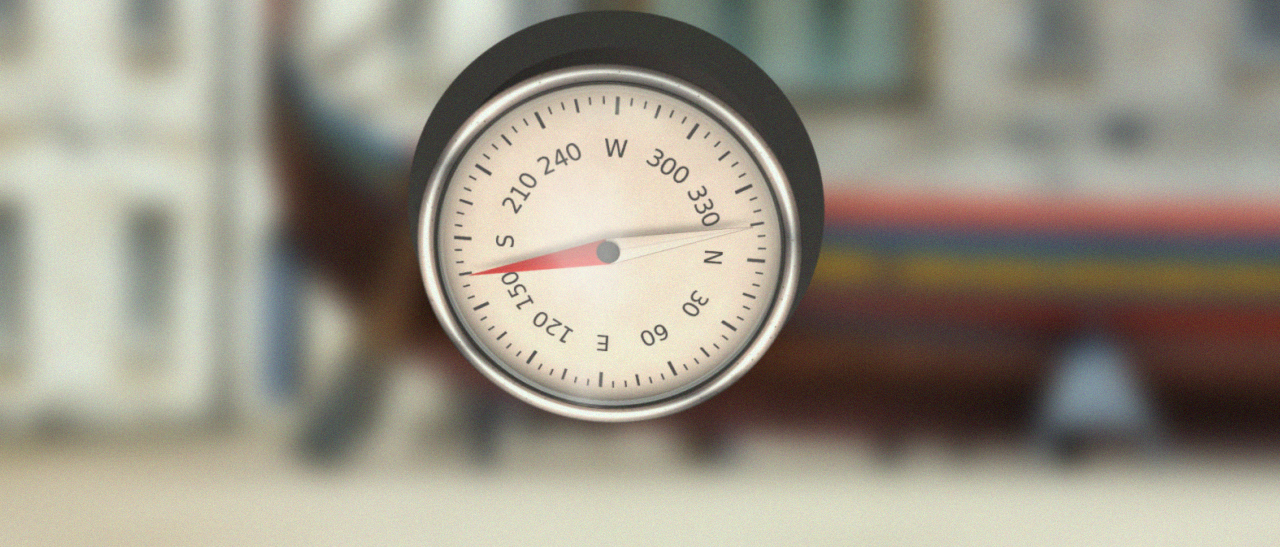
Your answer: {"value": 165, "unit": "°"}
